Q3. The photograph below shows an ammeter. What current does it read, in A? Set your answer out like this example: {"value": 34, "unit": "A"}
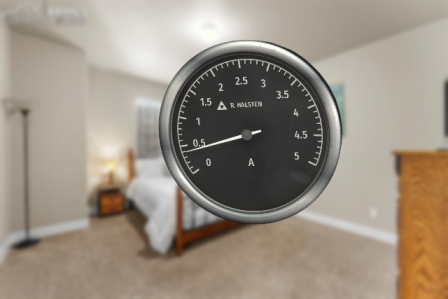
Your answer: {"value": 0.4, "unit": "A"}
